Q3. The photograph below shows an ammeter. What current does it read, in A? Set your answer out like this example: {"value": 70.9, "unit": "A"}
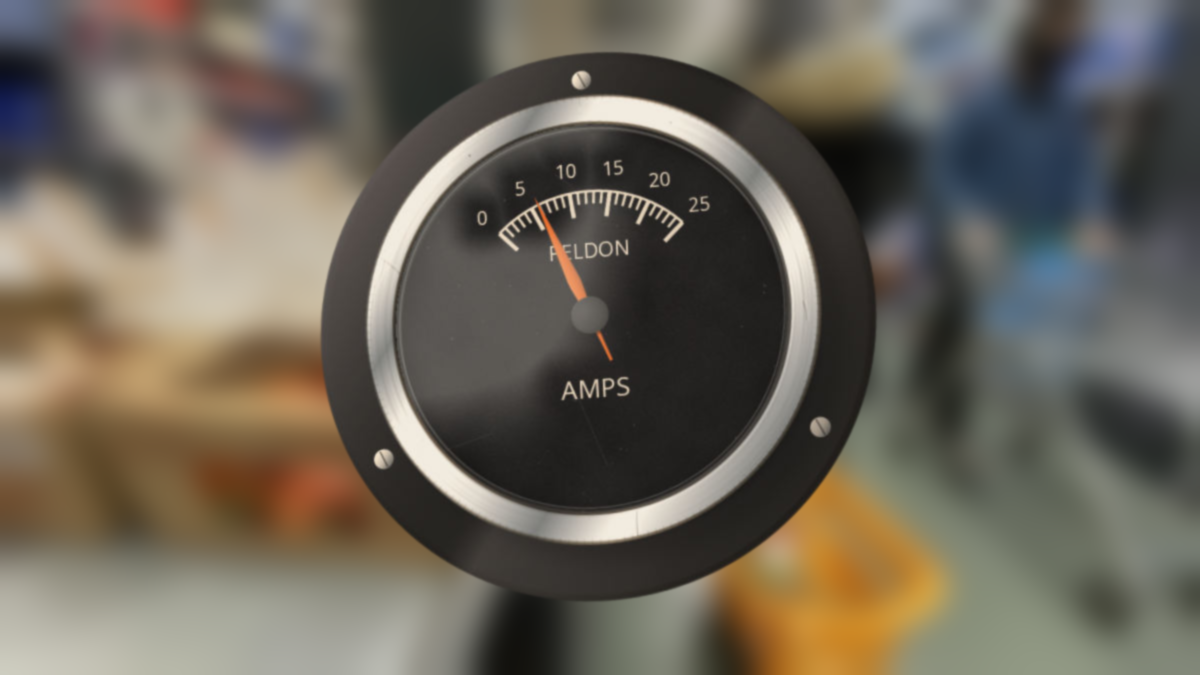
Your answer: {"value": 6, "unit": "A"}
